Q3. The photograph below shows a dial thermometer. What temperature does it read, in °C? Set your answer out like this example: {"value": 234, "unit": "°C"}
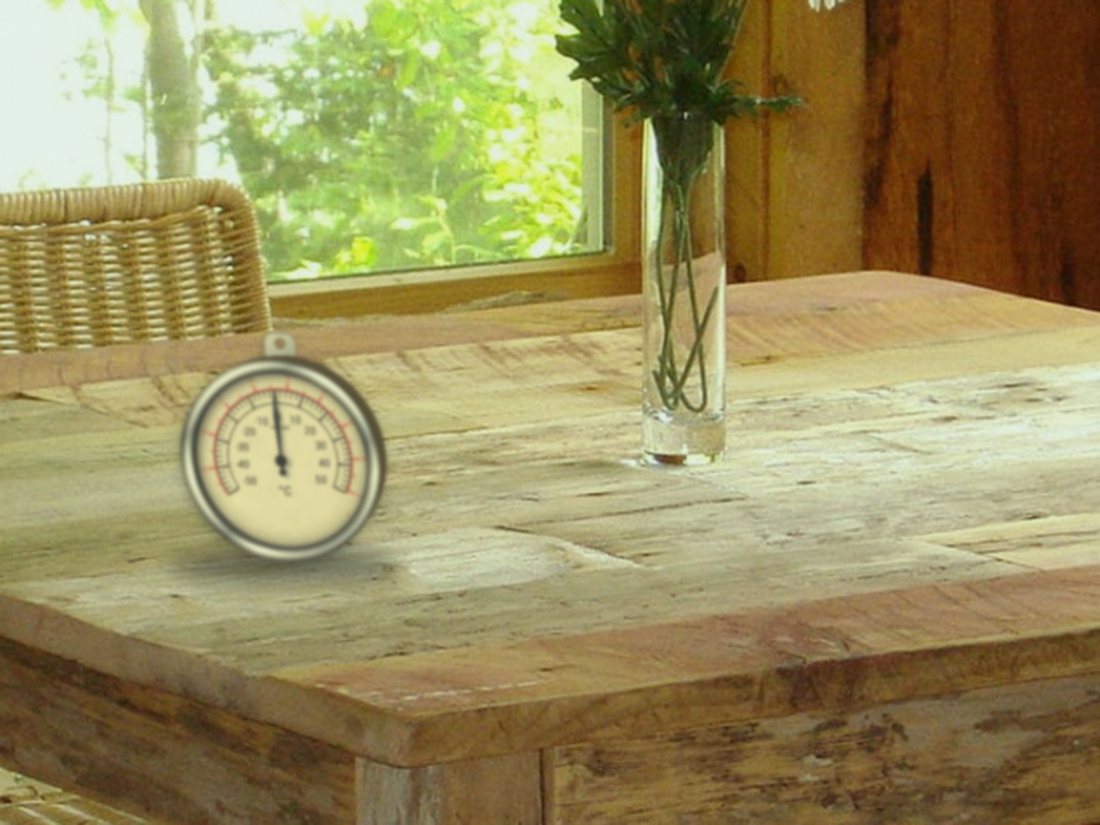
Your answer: {"value": 0, "unit": "°C"}
